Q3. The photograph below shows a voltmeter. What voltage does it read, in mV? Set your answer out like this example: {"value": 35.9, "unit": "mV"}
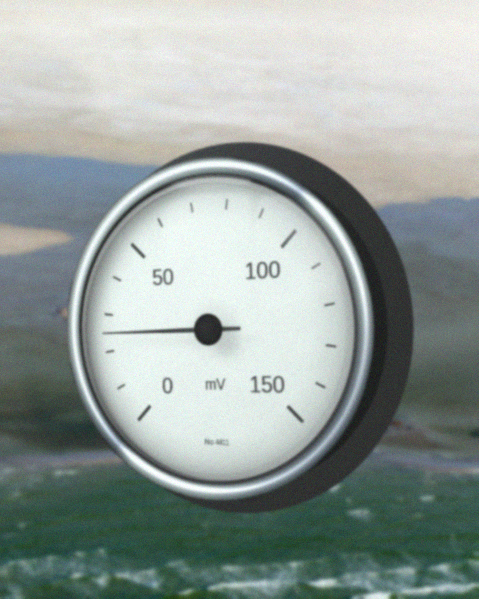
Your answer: {"value": 25, "unit": "mV"}
